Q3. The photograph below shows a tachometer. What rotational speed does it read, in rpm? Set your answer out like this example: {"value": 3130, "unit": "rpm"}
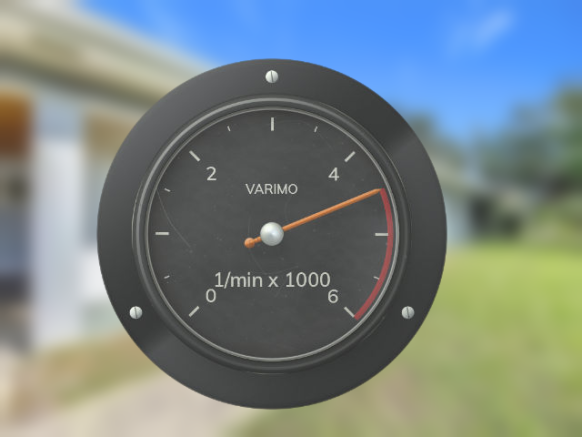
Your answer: {"value": 4500, "unit": "rpm"}
